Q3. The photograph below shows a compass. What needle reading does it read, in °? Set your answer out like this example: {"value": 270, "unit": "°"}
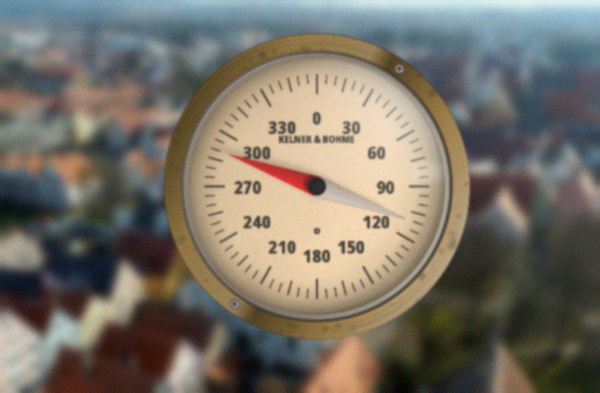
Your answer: {"value": 290, "unit": "°"}
